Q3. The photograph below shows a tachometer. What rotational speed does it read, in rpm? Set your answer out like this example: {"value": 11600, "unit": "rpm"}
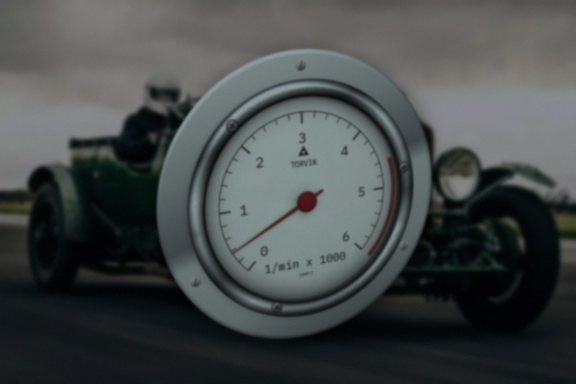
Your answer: {"value": 400, "unit": "rpm"}
